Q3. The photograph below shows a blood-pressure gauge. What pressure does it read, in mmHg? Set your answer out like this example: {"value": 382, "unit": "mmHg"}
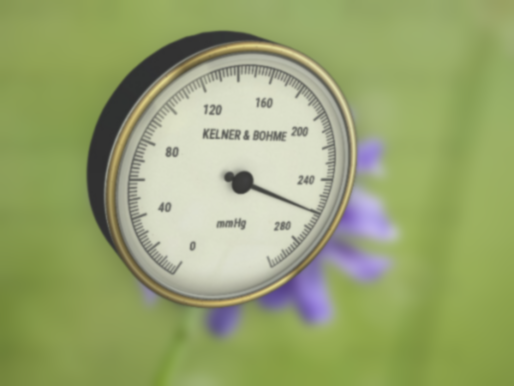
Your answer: {"value": 260, "unit": "mmHg"}
